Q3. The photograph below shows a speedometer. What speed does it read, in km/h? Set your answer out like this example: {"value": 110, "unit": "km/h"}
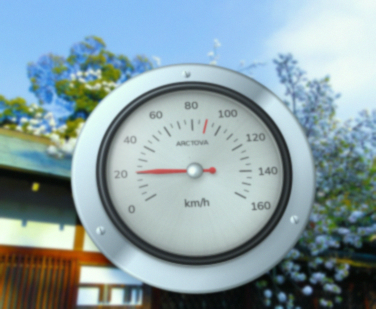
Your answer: {"value": 20, "unit": "km/h"}
